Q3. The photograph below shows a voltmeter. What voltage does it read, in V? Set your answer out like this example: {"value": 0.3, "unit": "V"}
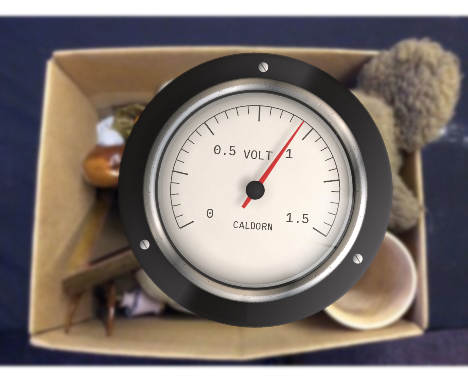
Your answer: {"value": 0.95, "unit": "V"}
